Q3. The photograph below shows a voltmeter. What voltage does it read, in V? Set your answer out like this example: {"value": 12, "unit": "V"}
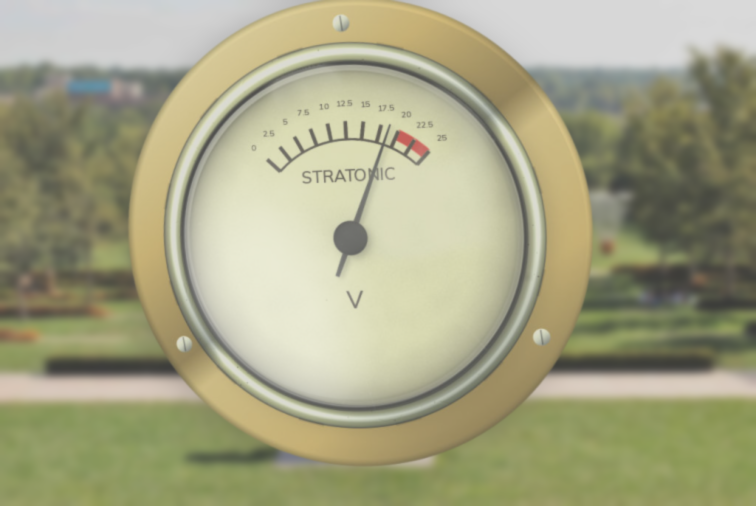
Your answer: {"value": 18.75, "unit": "V"}
